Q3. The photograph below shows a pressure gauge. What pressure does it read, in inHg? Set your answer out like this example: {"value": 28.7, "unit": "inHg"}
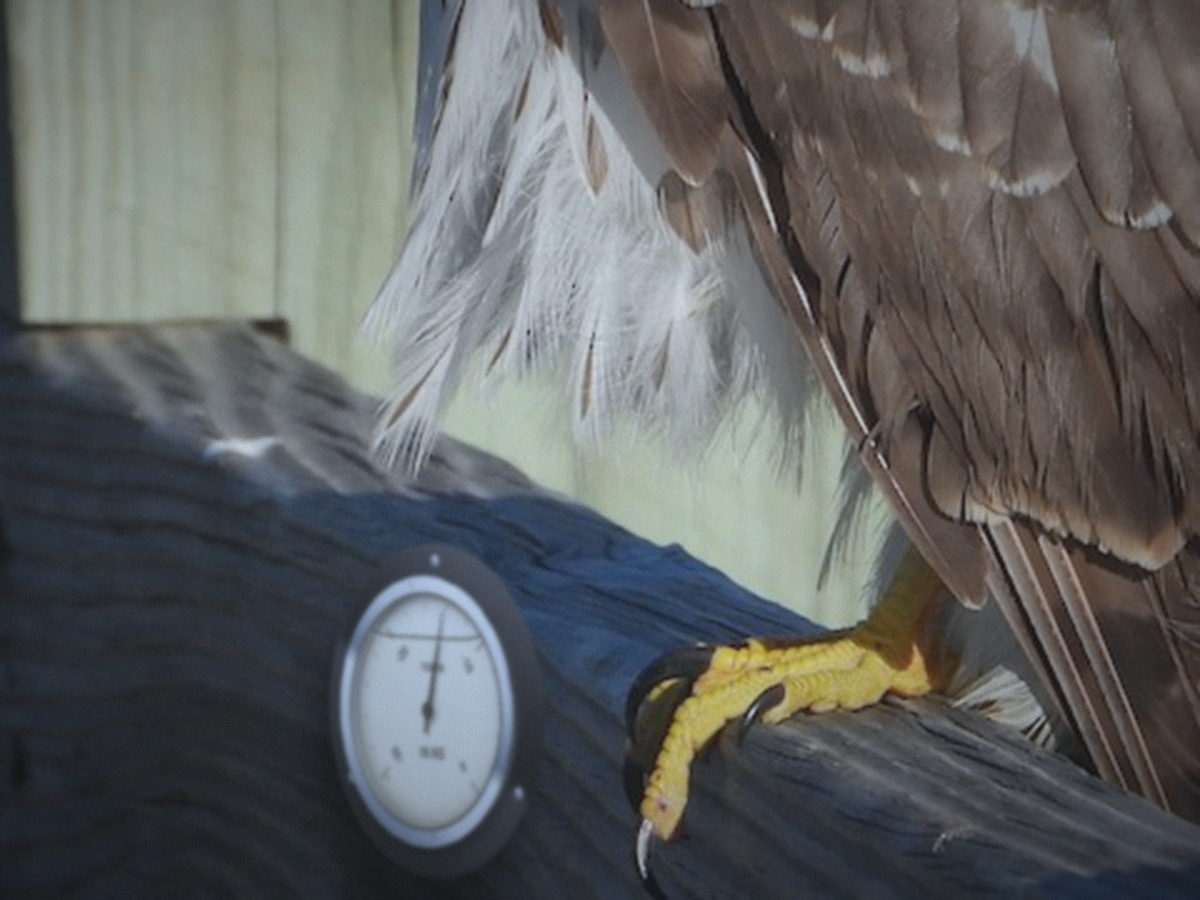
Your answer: {"value": -14, "unit": "inHg"}
